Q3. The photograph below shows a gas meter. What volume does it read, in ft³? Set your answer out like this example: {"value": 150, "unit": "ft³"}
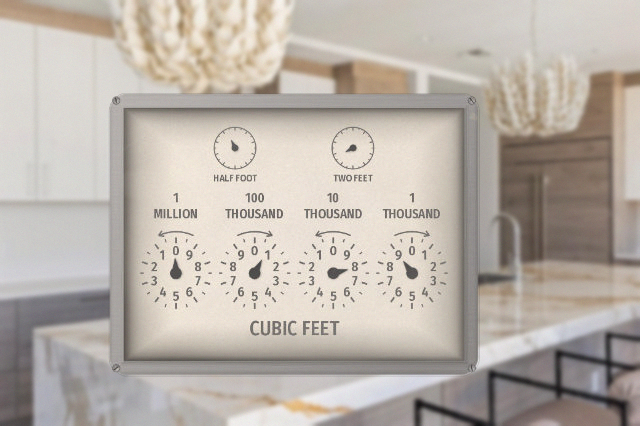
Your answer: {"value": 7900, "unit": "ft³"}
